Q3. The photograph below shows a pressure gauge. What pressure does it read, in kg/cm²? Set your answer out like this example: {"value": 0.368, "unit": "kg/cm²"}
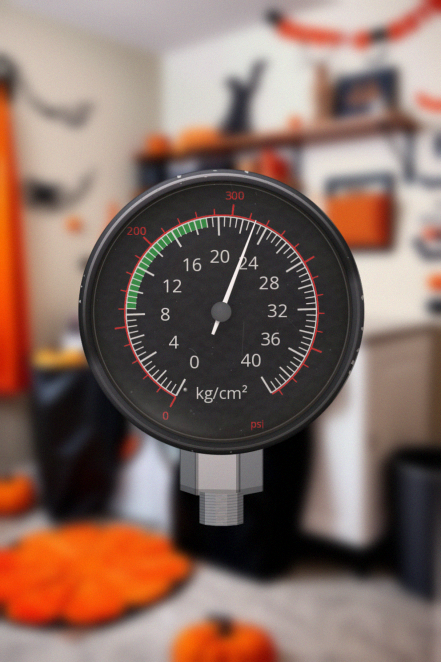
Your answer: {"value": 23, "unit": "kg/cm²"}
